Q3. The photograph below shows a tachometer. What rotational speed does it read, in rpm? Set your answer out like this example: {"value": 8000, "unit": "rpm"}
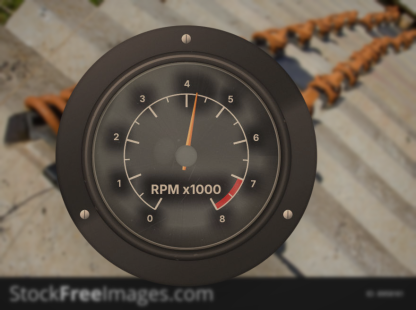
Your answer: {"value": 4250, "unit": "rpm"}
